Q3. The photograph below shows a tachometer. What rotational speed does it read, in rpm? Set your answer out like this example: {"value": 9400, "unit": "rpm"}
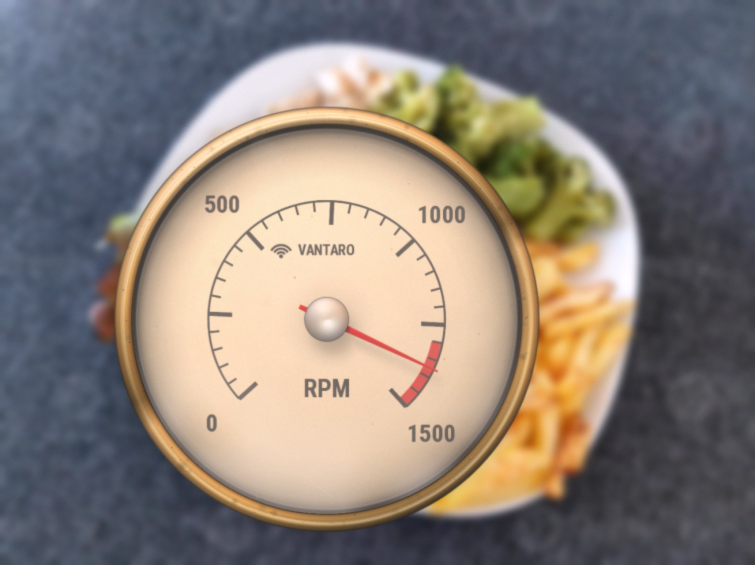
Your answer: {"value": 1375, "unit": "rpm"}
